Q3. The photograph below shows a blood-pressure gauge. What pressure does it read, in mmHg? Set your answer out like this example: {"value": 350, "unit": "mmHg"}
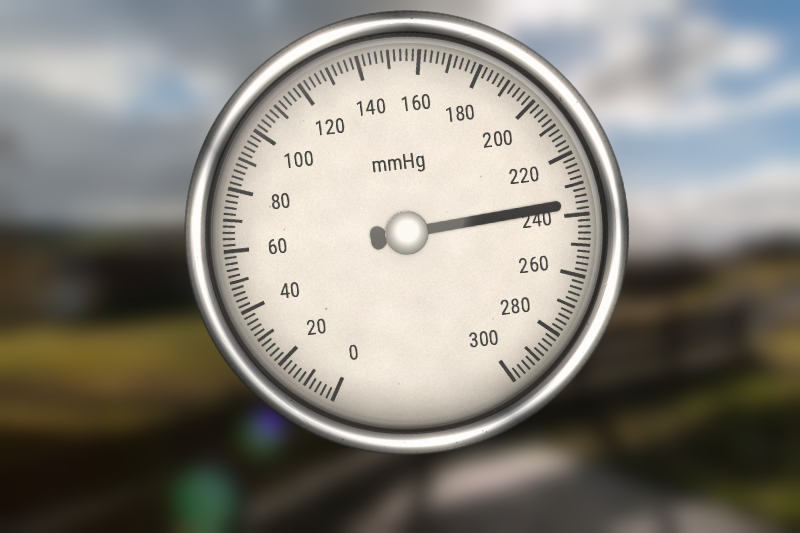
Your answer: {"value": 236, "unit": "mmHg"}
